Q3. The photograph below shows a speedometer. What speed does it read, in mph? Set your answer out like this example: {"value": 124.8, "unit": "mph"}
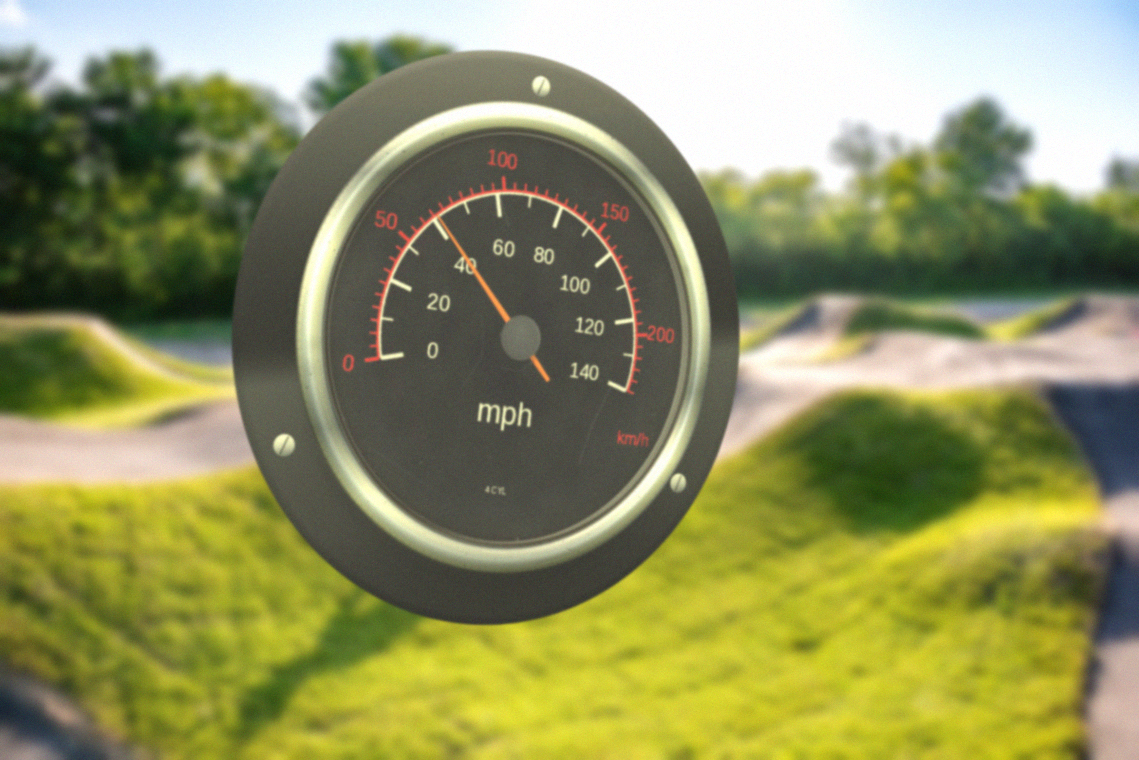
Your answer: {"value": 40, "unit": "mph"}
